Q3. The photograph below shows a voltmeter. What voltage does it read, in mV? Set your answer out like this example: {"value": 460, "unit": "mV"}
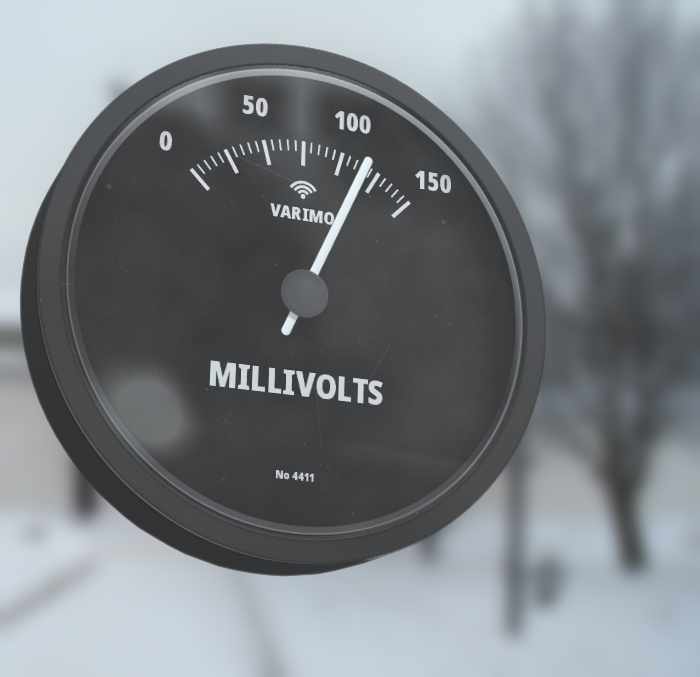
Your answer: {"value": 115, "unit": "mV"}
